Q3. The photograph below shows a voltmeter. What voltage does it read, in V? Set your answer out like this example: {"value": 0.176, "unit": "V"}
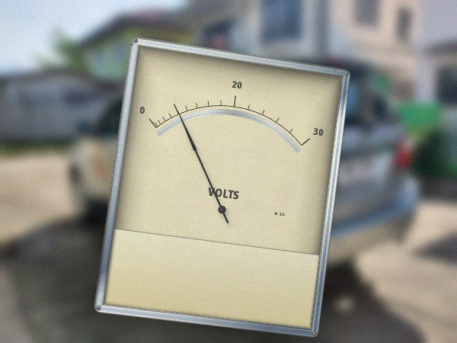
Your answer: {"value": 10, "unit": "V"}
